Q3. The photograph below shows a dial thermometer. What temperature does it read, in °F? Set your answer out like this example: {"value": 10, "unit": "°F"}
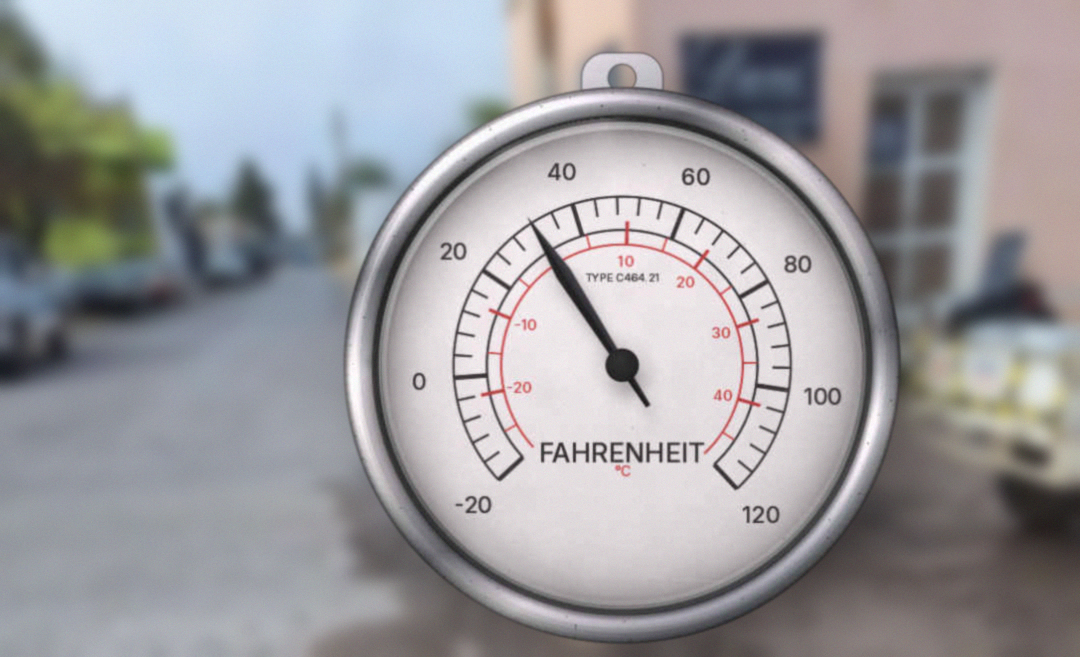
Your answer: {"value": 32, "unit": "°F"}
